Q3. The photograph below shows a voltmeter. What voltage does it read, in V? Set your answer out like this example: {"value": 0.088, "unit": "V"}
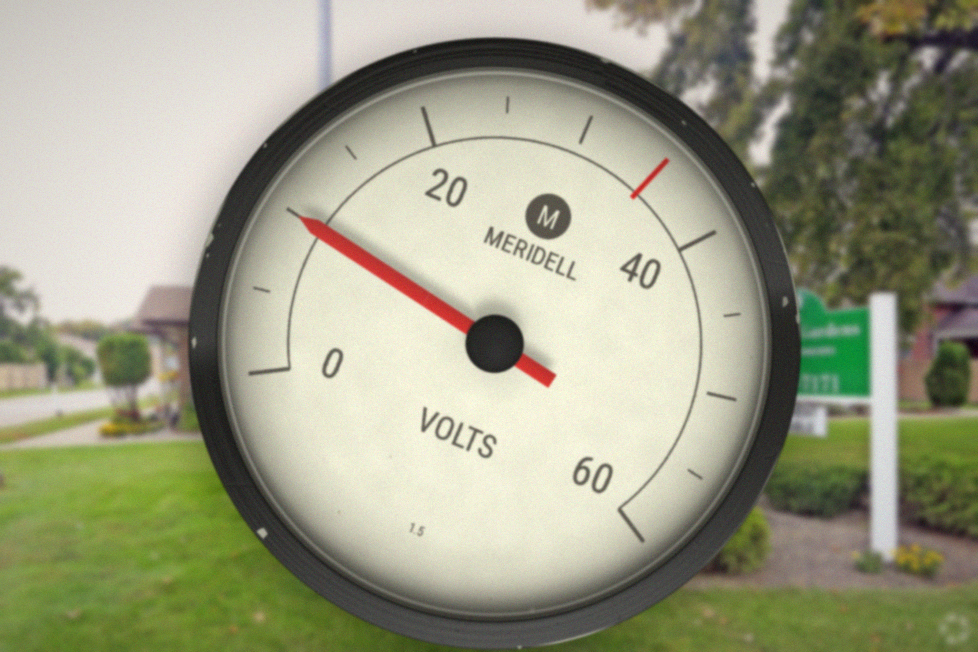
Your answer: {"value": 10, "unit": "V"}
